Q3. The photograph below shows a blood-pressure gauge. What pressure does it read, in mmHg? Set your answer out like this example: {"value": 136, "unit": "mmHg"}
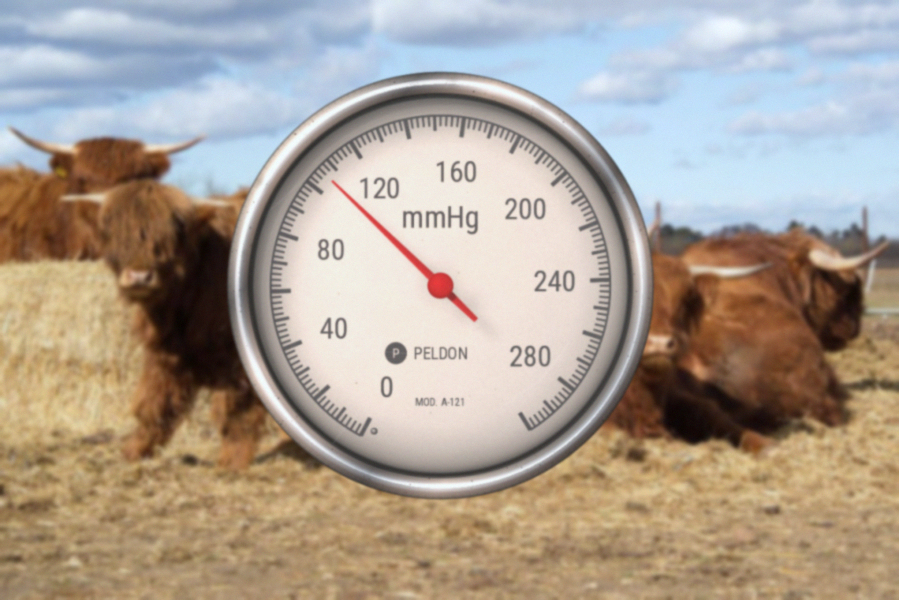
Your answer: {"value": 106, "unit": "mmHg"}
